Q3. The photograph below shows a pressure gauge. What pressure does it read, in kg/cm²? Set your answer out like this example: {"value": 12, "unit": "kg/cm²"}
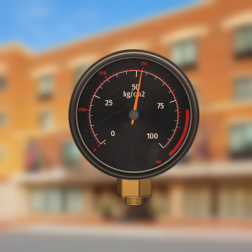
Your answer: {"value": 52.5, "unit": "kg/cm²"}
